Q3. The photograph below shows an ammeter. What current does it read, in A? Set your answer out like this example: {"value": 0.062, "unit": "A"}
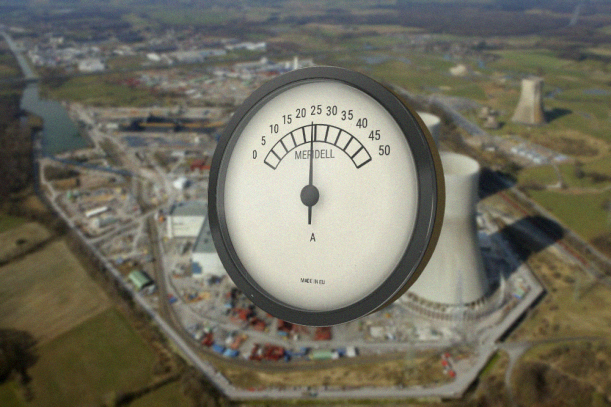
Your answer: {"value": 25, "unit": "A"}
